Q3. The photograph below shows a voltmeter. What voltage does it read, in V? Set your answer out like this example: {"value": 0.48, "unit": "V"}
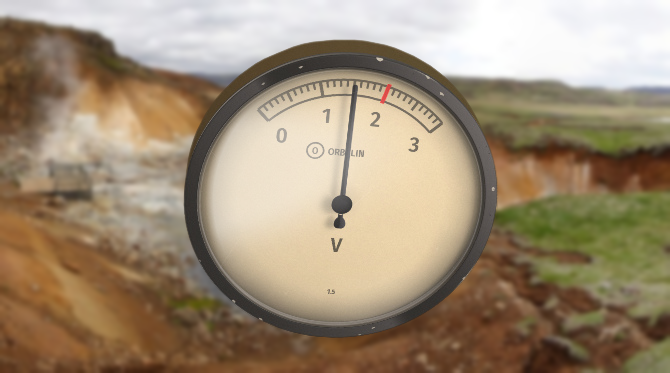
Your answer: {"value": 1.5, "unit": "V"}
